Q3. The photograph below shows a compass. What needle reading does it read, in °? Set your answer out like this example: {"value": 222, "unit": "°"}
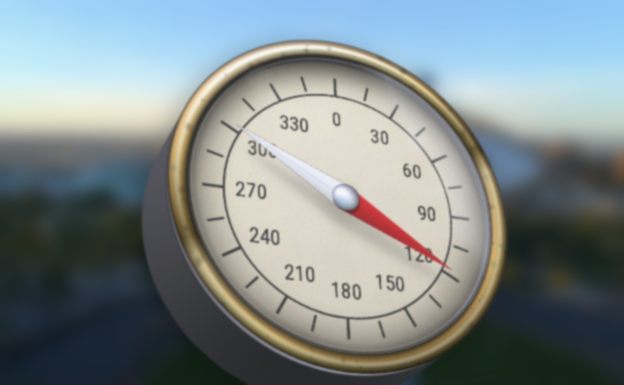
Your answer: {"value": 120, "unit": "°"}
